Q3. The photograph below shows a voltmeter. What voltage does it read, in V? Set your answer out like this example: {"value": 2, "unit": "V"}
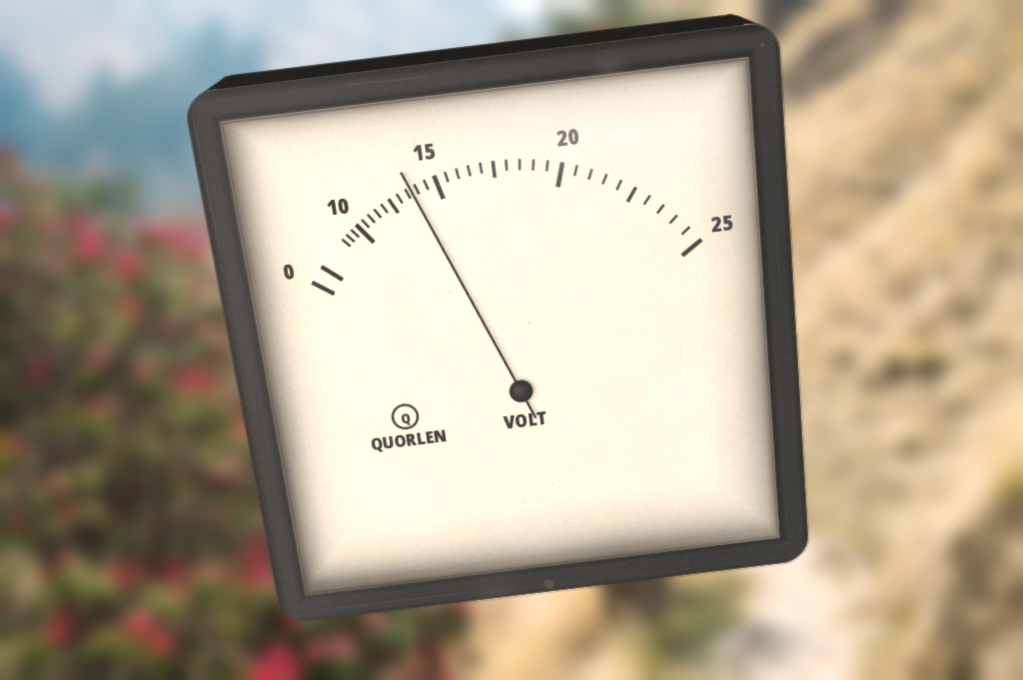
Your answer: {"value": 13.75, "unit": "V"}
